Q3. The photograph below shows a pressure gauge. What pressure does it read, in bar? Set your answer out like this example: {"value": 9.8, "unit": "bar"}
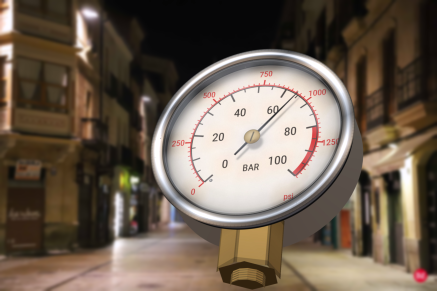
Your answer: {"value": 65, "unit": "bar"}
